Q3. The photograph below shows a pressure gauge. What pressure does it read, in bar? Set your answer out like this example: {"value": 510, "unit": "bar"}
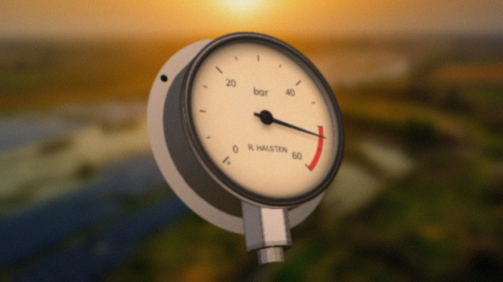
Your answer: {"value": 52.5, "unit": "bar"}
